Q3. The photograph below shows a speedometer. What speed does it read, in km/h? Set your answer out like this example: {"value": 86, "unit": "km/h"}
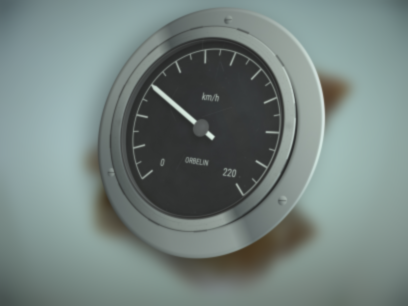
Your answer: {"value": 60, "unit": "km/h"}
